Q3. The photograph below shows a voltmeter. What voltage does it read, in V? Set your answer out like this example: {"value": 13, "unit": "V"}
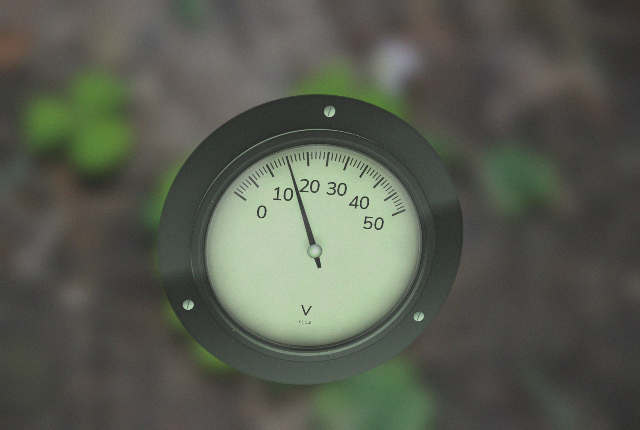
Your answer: {"value": 15, "unit": "V"}
